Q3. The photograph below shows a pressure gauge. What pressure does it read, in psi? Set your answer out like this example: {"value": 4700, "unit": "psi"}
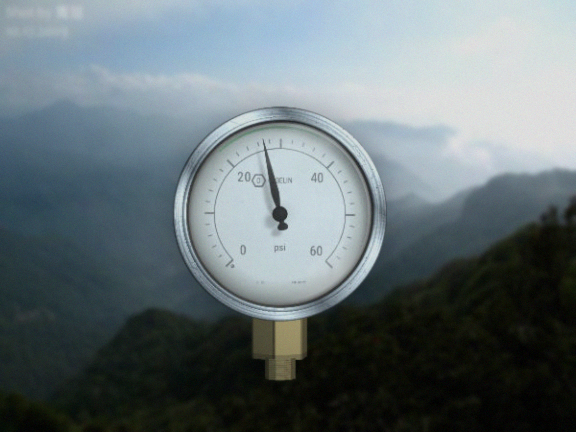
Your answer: {"value": 27, "unit": "psi"}
